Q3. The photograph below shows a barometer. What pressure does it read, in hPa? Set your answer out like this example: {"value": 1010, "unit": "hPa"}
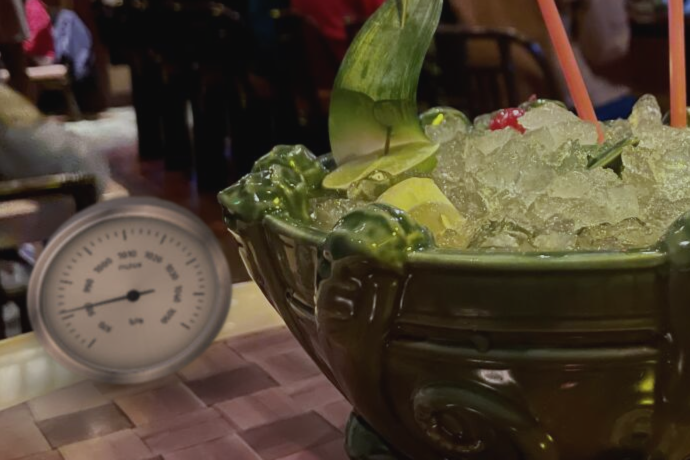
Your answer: {"value": 982, "unit": "hPa"}
